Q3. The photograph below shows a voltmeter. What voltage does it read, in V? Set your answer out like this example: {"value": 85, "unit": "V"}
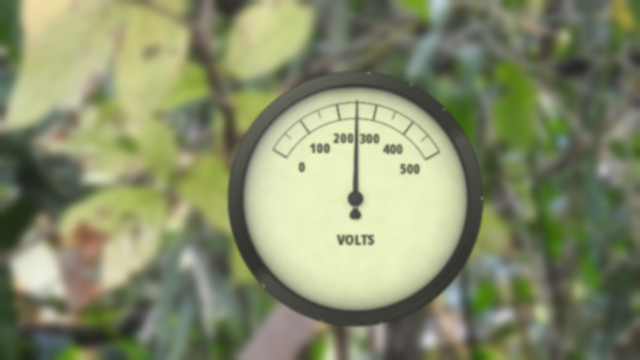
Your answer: {"value": 250, "unit": "V"}
